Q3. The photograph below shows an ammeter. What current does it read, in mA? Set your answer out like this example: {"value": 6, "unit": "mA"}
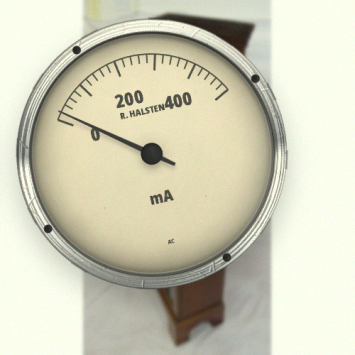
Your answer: {"value": 20, "unit": "mA"}
